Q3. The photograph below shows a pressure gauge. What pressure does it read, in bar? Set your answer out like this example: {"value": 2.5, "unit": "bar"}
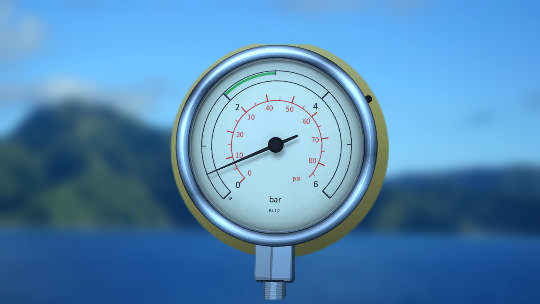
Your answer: {"value": 0.5, "unit": "bar"}
